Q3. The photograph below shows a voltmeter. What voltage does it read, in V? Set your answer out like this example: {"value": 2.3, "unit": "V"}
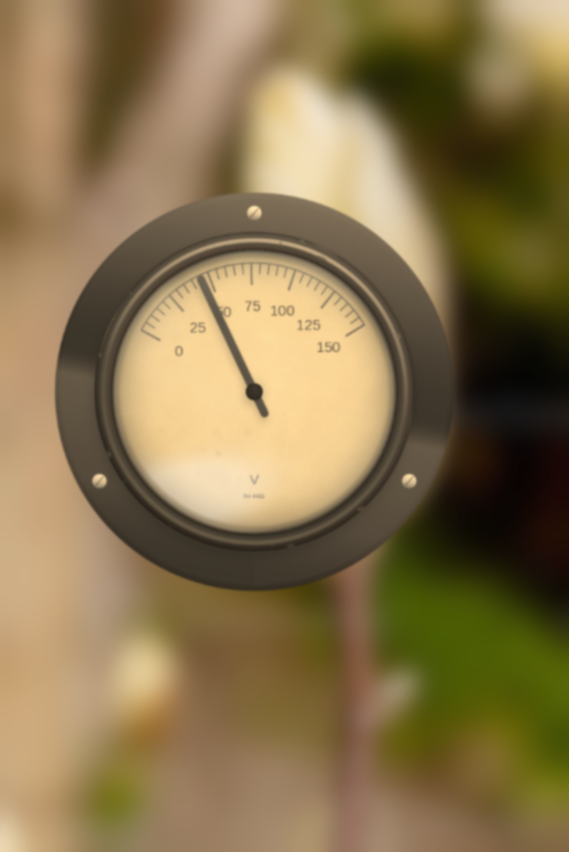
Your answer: {"value": 45, "unit": "V"}
